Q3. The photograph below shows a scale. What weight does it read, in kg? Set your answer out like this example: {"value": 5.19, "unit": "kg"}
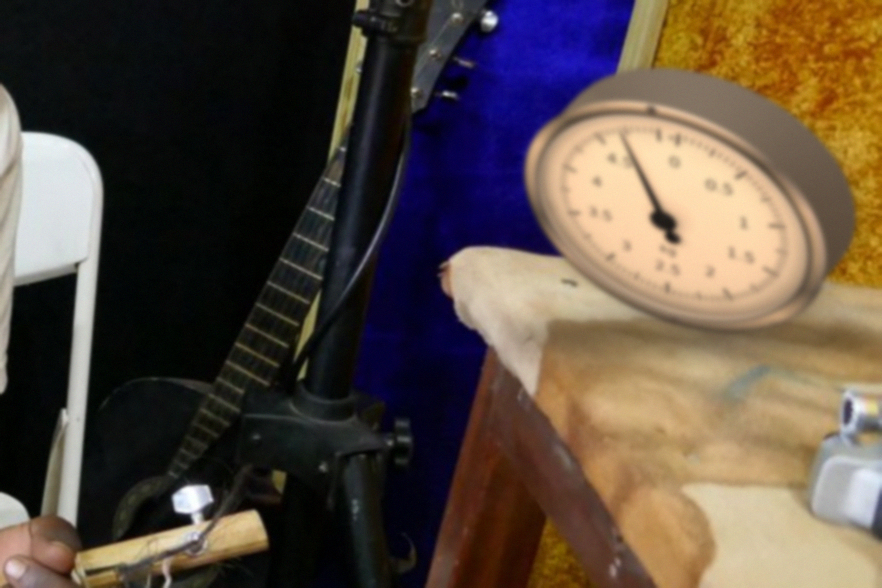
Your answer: {"value": 4.75, "unit": "kg"}
